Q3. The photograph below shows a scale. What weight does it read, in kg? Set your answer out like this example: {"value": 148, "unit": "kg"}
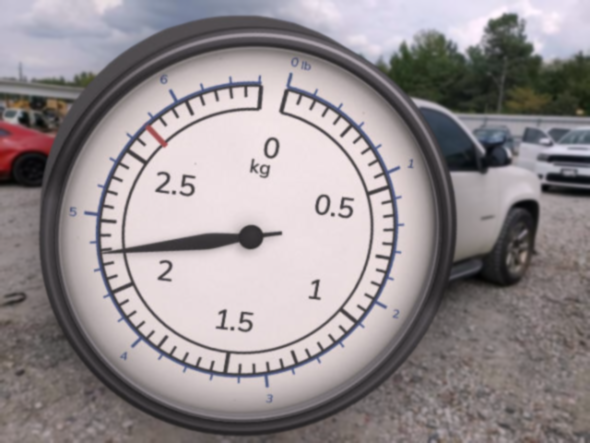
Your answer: {"value": 2.15, "unit": "kg"}
